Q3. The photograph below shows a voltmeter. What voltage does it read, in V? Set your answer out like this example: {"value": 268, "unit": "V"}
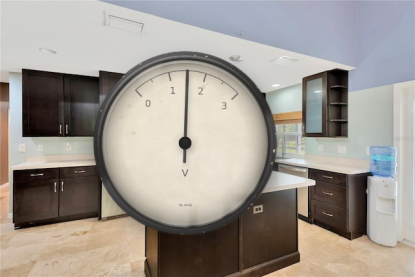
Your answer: {"value": 1.5, "unit": "V"}
